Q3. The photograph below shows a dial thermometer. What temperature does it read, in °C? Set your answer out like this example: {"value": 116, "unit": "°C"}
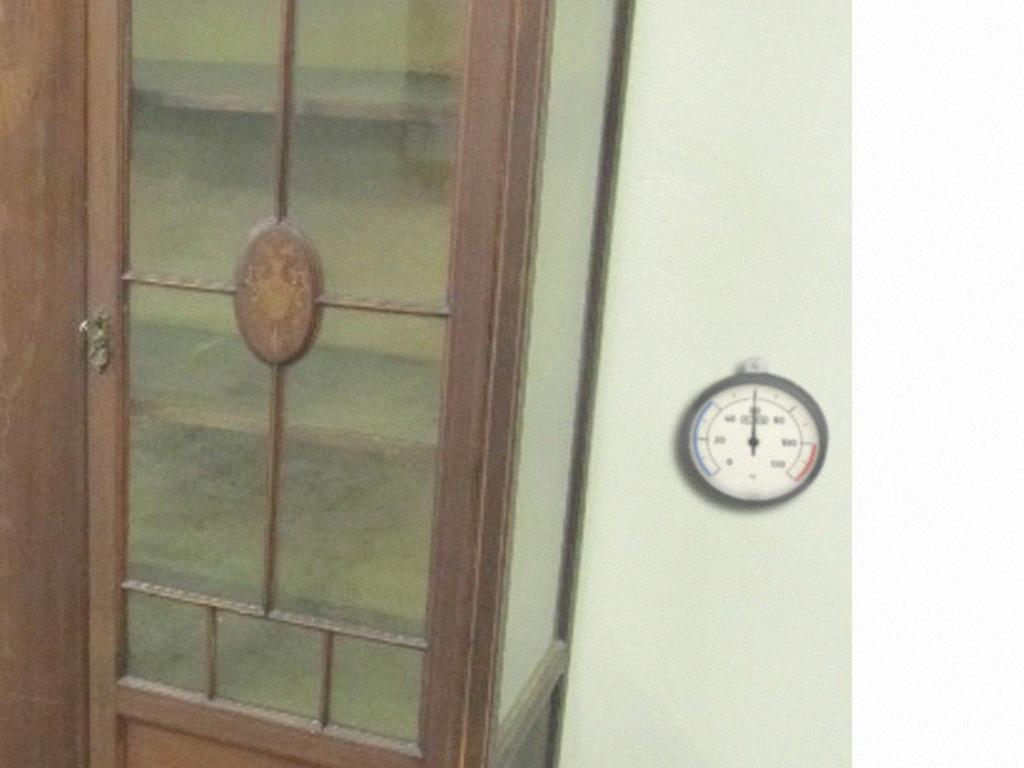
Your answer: {"value": 60, "unit": "°C"}
